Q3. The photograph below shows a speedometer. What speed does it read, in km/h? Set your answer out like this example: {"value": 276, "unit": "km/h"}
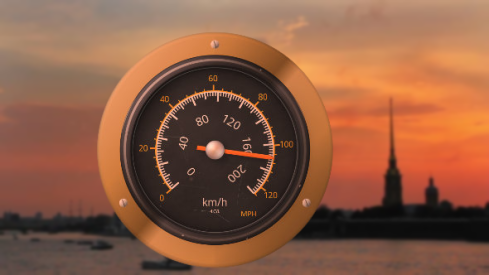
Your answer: {"value": 170, "unit": "km/h"}
